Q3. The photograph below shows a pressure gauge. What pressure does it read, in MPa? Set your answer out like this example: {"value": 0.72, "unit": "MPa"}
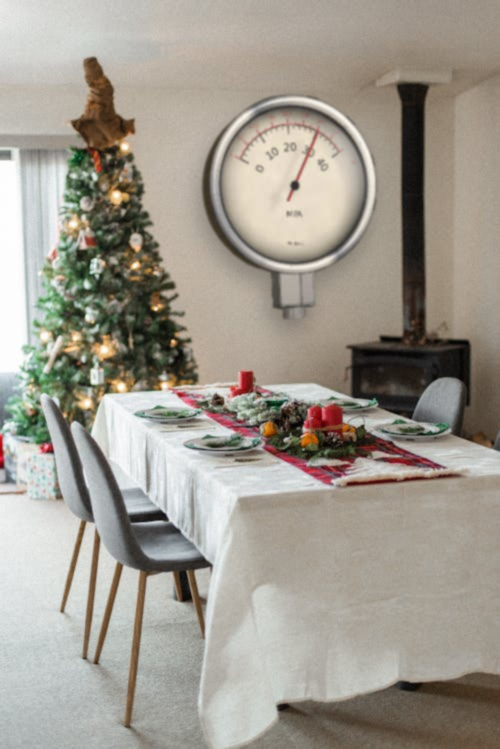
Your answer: {"value": 30, "unit": "MPa"}
